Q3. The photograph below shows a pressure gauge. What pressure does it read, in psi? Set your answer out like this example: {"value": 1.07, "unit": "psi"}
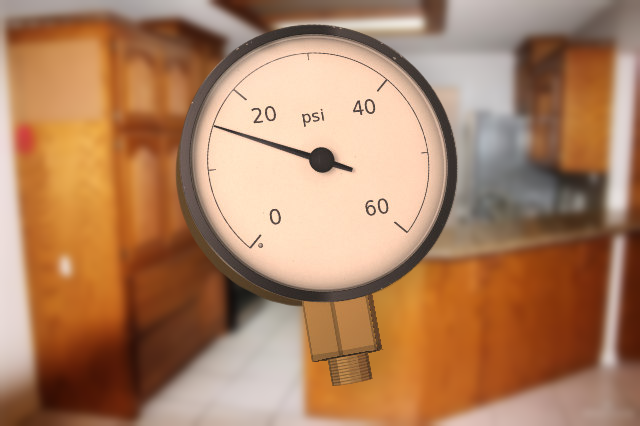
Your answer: {"value": 15, "unit": "psi"}
